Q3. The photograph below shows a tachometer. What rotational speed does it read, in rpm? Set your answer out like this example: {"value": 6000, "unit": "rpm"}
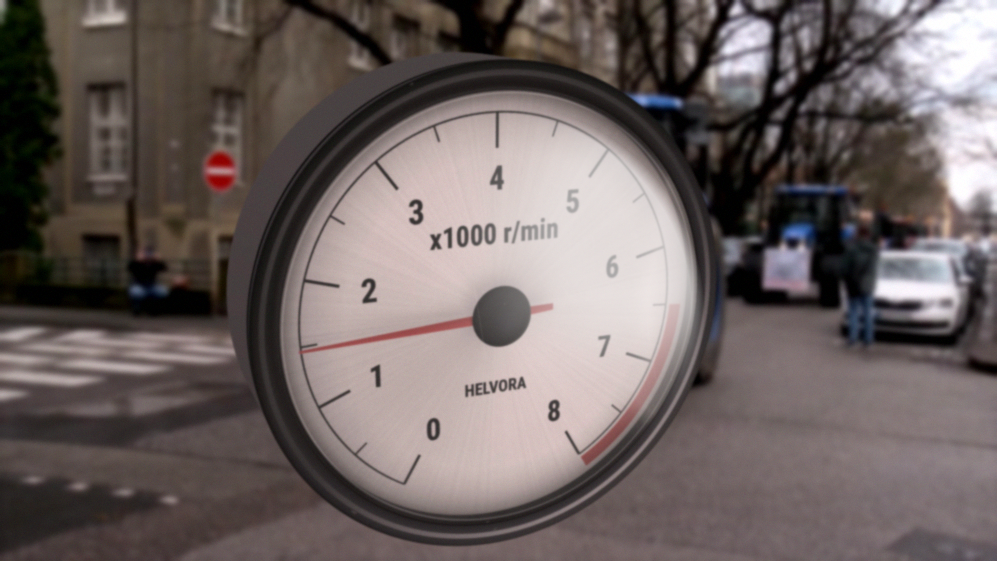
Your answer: {"value": 1500, "unit": "rpm"}
